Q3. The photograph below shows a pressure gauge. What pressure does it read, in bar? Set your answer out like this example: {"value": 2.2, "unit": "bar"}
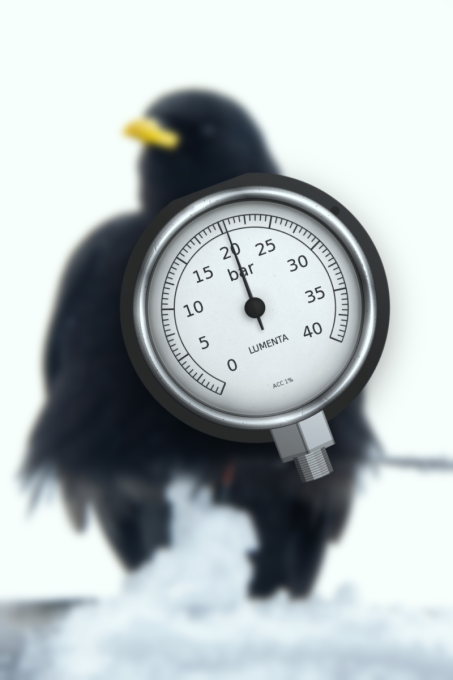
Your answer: {"value": 20.5, "unit": "bar"}
